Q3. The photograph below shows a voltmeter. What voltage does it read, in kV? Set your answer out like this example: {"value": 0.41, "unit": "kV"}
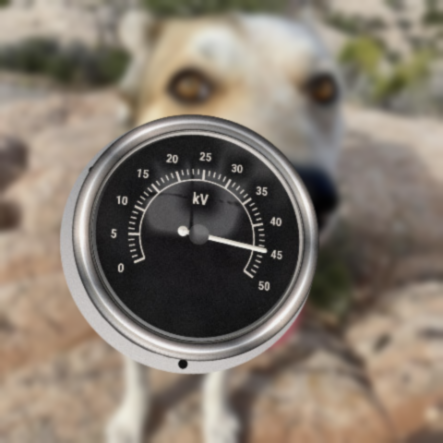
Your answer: {"value": 45, "unit": "kV"}
